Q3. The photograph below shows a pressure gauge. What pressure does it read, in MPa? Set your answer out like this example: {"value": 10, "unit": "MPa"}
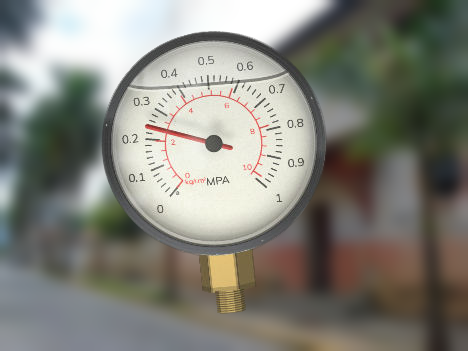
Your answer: {"value": 0.24, "unit": "MPa"}
